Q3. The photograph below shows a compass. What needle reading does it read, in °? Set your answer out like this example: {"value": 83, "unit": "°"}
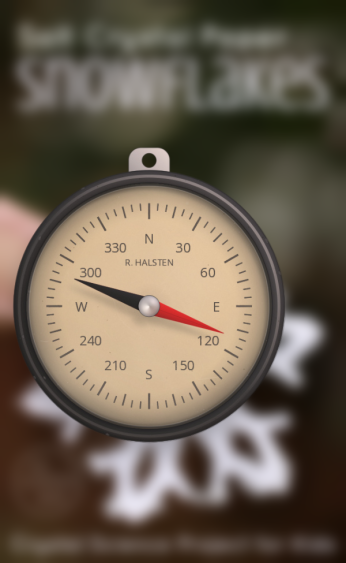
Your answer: {"value": 110, "unit": "°"}
